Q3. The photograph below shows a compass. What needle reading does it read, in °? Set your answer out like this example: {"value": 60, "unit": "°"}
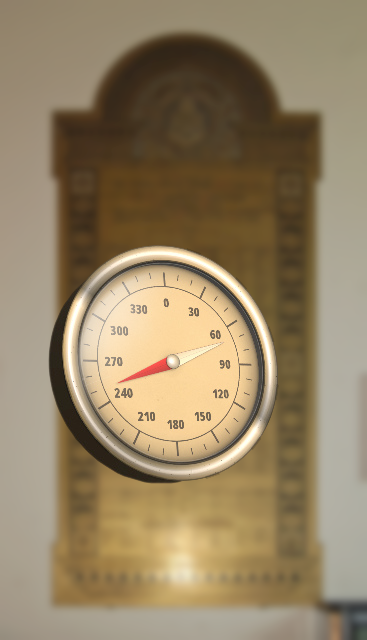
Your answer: {"value": 250, "unit": "°"}
